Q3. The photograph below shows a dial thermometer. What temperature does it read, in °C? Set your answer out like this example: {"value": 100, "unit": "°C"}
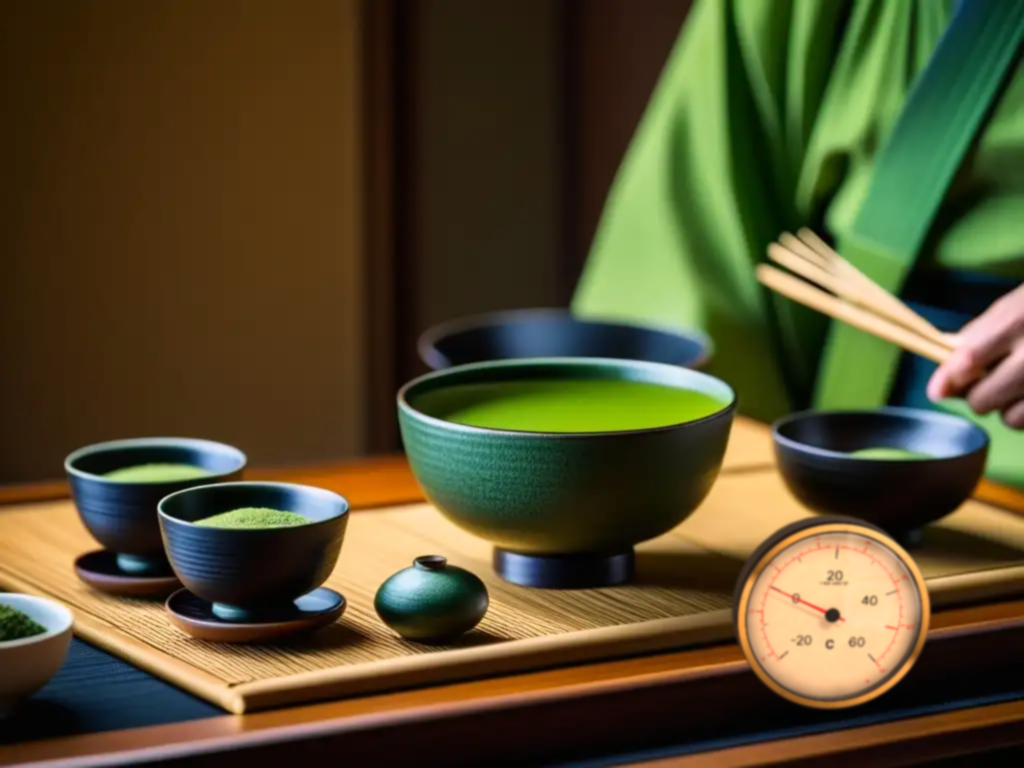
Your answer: {"value": 0, "unit": "°C"}
